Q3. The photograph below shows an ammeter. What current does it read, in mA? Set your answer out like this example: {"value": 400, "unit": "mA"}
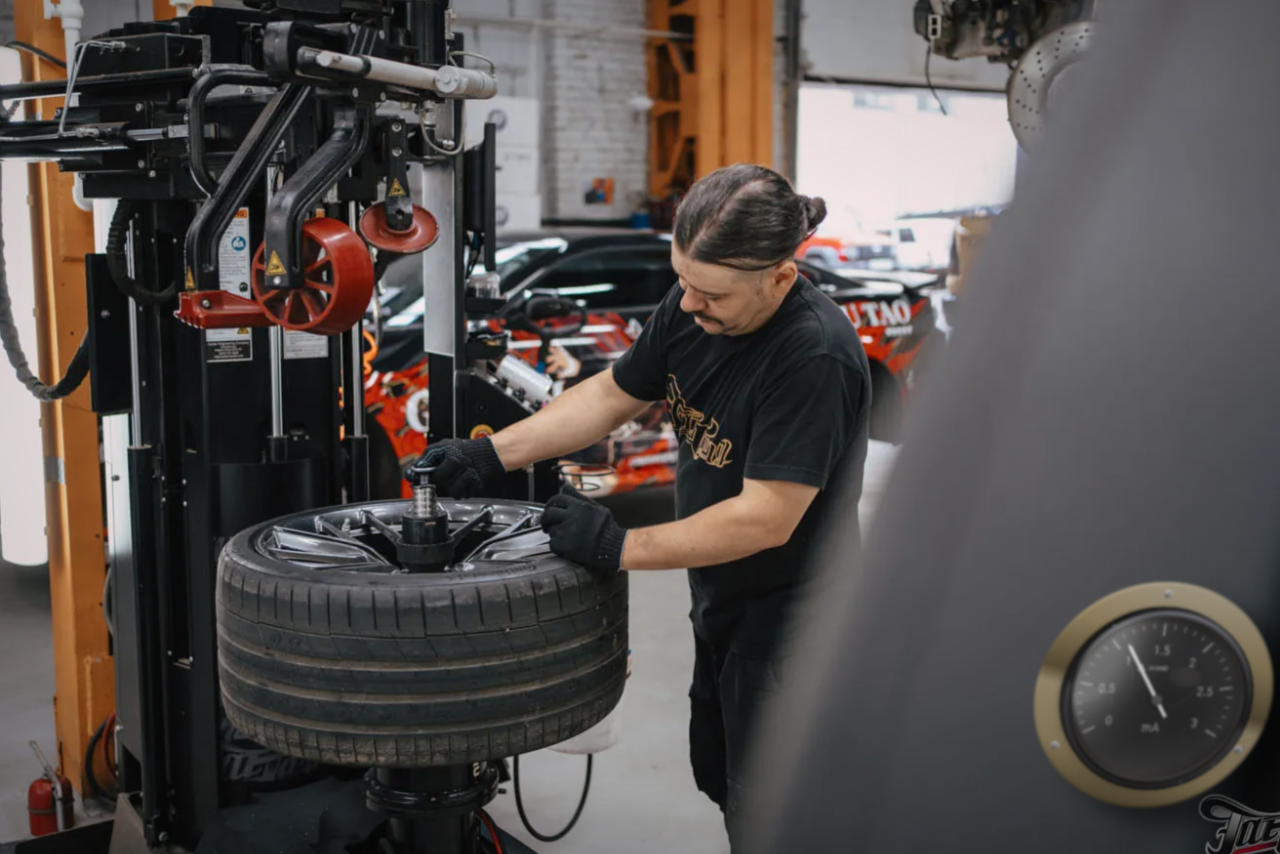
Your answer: {"value": 1.1, "unit": "mA"}
